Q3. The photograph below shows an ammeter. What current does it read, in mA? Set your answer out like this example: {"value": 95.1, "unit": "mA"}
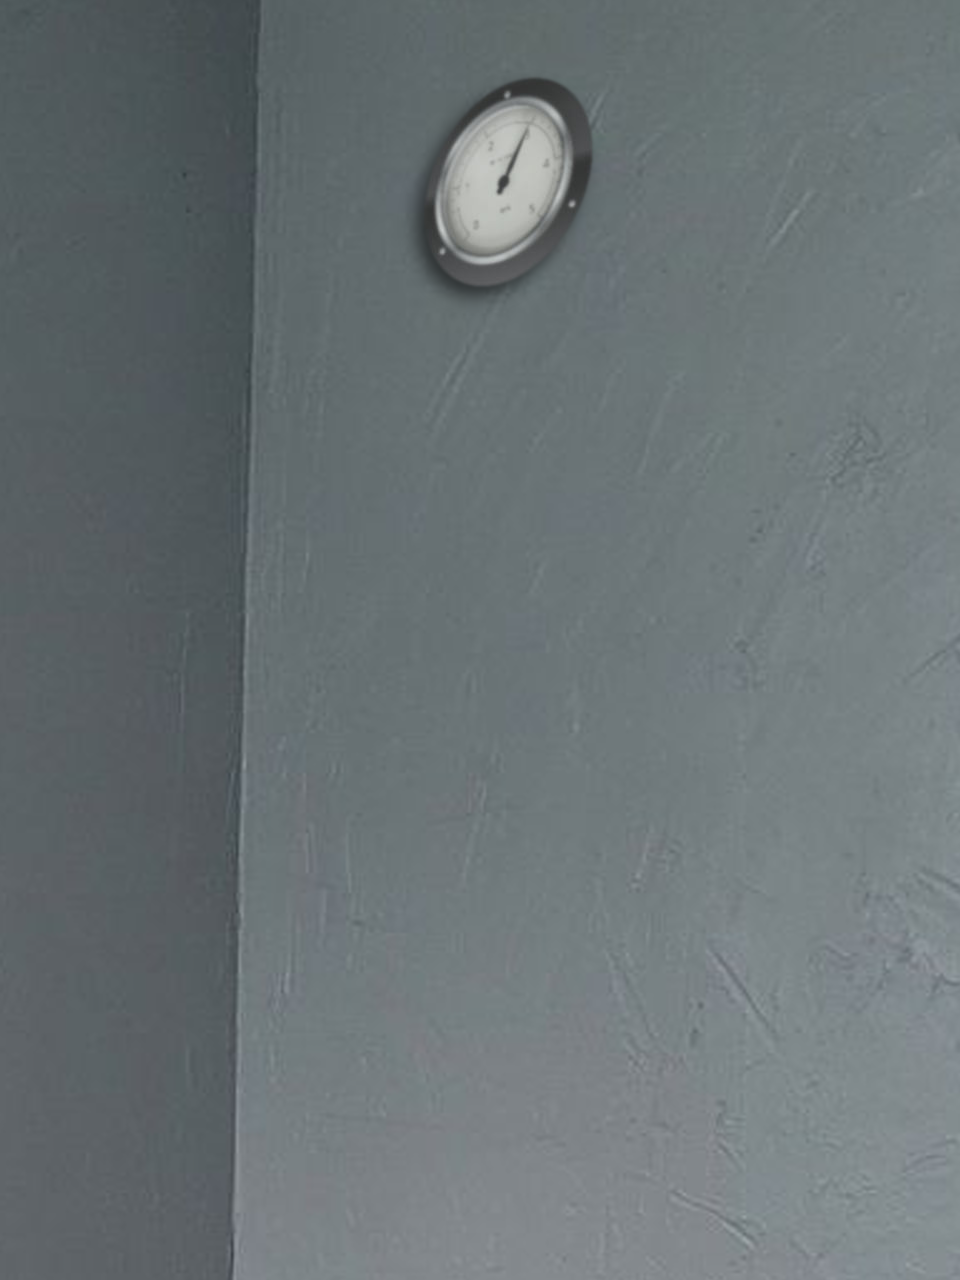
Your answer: {"value": 3, "unit": "mA"}
